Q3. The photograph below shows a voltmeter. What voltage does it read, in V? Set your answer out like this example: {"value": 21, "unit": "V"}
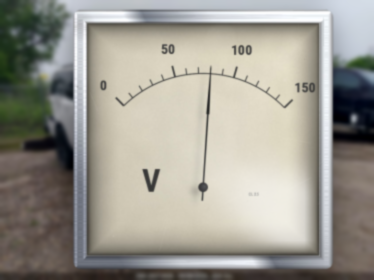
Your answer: {"value": 80, "unit": "V"}
